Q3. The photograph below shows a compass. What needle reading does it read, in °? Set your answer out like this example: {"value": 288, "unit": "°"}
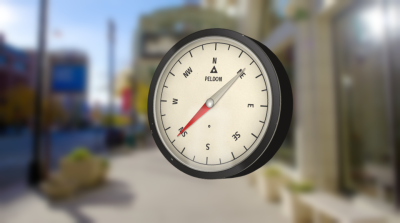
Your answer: {"value": 225, "unit": "°"}
